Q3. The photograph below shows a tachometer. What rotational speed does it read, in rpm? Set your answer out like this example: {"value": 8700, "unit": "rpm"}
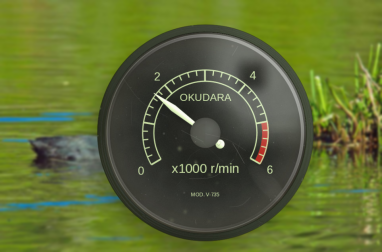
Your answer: {"value": 1700, "unit": "rpm"}
